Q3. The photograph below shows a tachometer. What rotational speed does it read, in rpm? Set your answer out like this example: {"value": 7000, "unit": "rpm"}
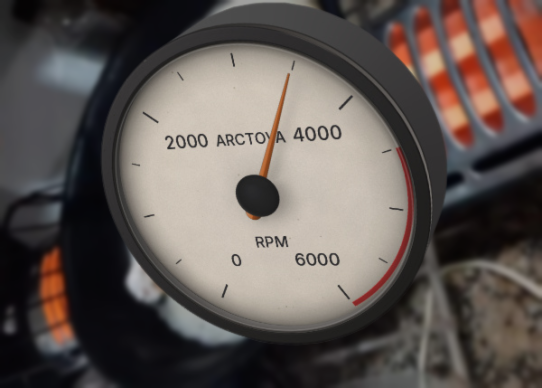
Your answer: {"value": 3500, "unit": "rpm"}
